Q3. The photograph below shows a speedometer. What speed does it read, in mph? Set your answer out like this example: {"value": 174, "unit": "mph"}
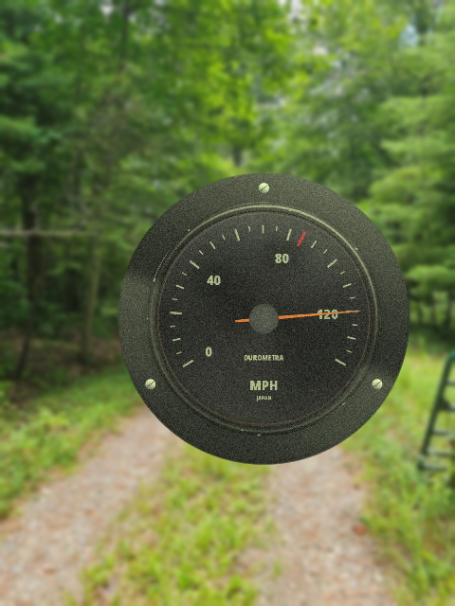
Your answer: {"value": 120, "unit": "mph"}
